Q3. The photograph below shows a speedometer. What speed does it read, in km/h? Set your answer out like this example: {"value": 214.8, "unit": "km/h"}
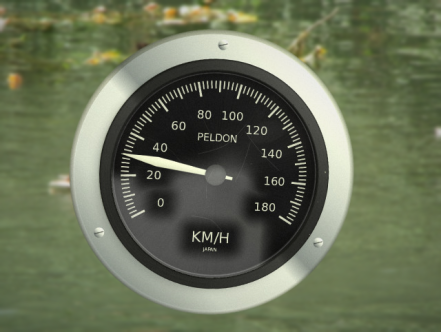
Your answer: {"value": 30, "unit": "km/h"}
